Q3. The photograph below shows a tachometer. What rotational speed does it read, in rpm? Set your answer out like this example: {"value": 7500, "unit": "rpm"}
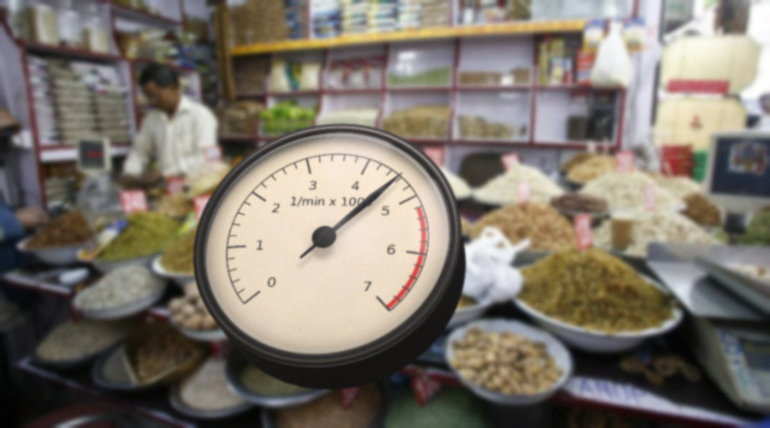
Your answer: {"value": 4600, "unit": "rpm"}
